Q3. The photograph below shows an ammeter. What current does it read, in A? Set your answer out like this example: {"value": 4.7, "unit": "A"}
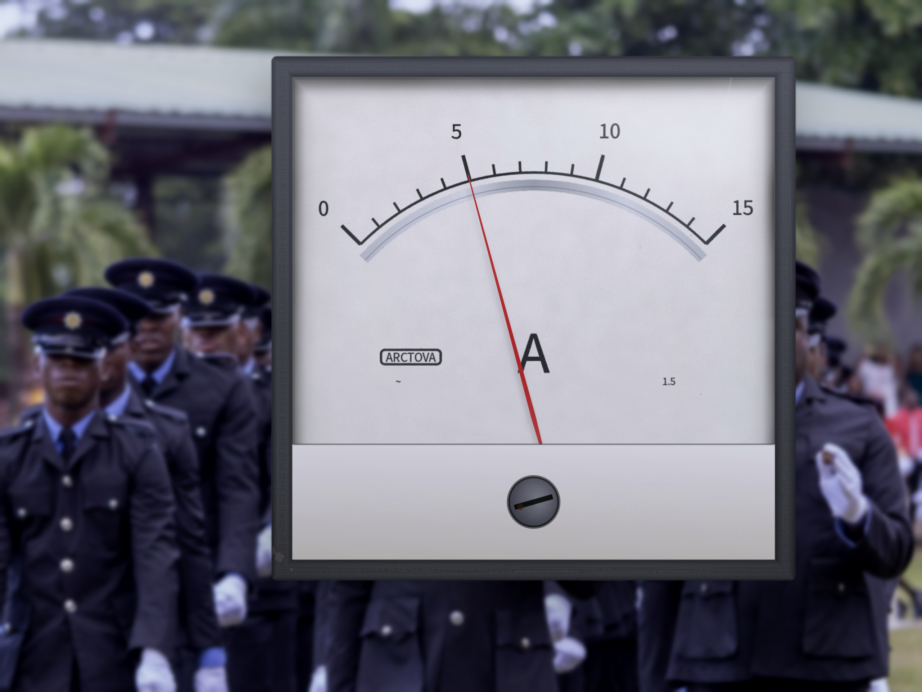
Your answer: {"value": 5, "unit": "A"}
